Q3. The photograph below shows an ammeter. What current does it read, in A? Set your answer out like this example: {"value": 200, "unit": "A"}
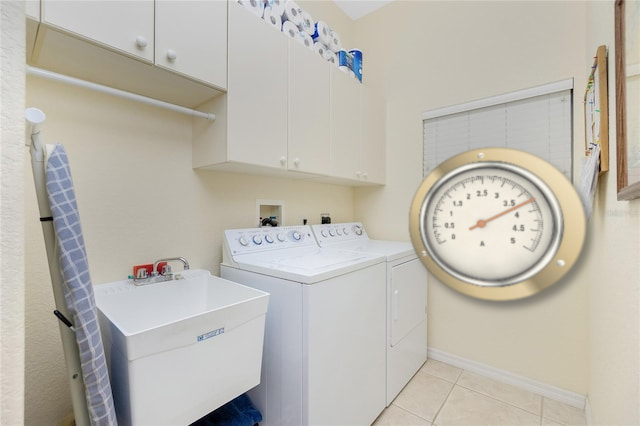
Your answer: {"value": 3.75, "unit": "A"}
